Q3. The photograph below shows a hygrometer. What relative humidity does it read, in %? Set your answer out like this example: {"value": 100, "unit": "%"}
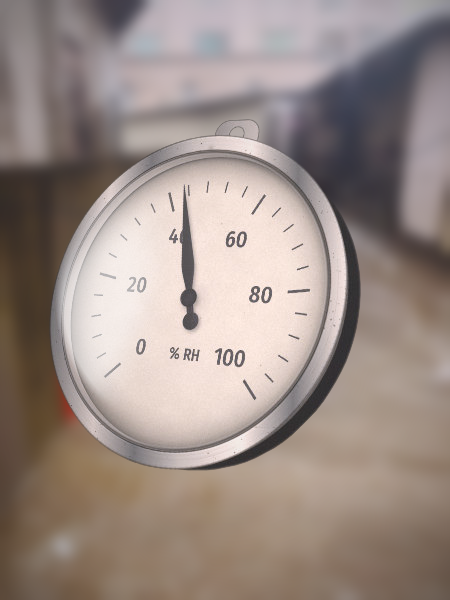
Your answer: {"value": 44, "unit": "%"}
